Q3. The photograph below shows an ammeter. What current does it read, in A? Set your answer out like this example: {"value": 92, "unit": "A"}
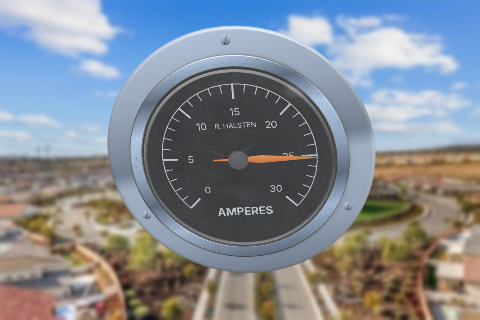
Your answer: {"value": 25, "unit": "A"}
